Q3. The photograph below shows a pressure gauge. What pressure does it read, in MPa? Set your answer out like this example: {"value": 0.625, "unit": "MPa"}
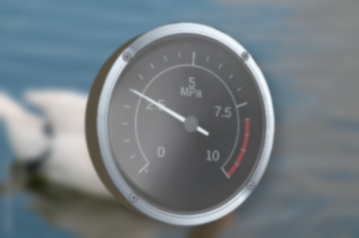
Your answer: {"value": 2.5, "unit": "MPa"}
